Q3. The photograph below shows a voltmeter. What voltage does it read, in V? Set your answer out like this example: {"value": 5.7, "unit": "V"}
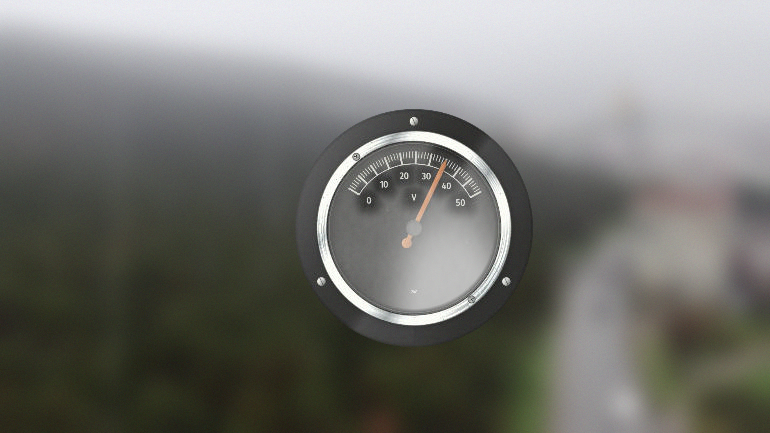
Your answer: {"value": 35, "unit": "V"}
